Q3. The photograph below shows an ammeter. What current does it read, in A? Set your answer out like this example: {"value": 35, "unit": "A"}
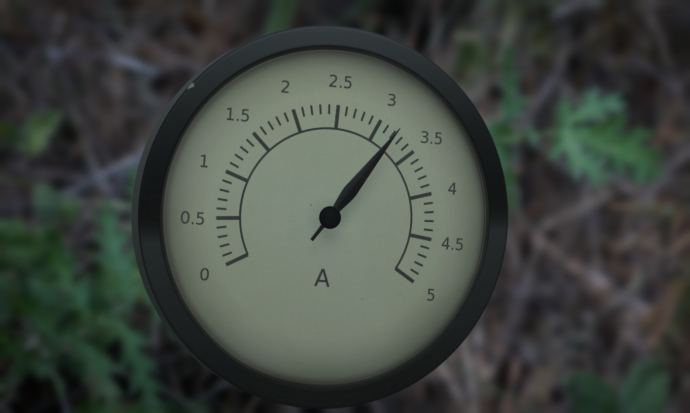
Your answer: {"value": 3.2, "unit": "A"}
